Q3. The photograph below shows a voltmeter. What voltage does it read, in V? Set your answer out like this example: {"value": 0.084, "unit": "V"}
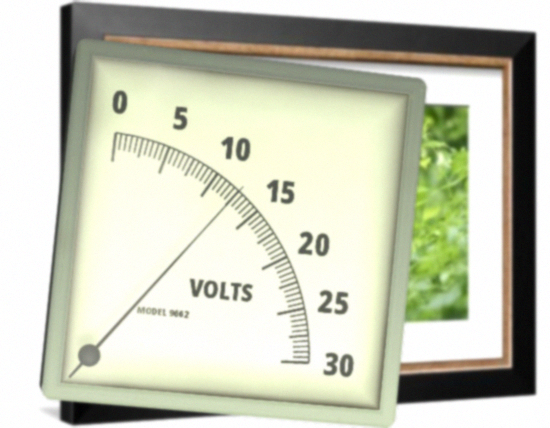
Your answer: {"value": 12.5, "unit": "V"}
